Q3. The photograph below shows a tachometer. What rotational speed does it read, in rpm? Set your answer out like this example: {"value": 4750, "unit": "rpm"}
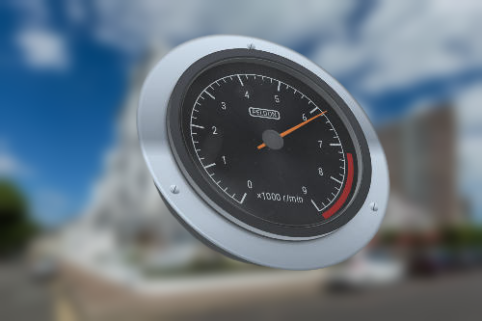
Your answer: {"value": 6200, "unit": "rpm"}
